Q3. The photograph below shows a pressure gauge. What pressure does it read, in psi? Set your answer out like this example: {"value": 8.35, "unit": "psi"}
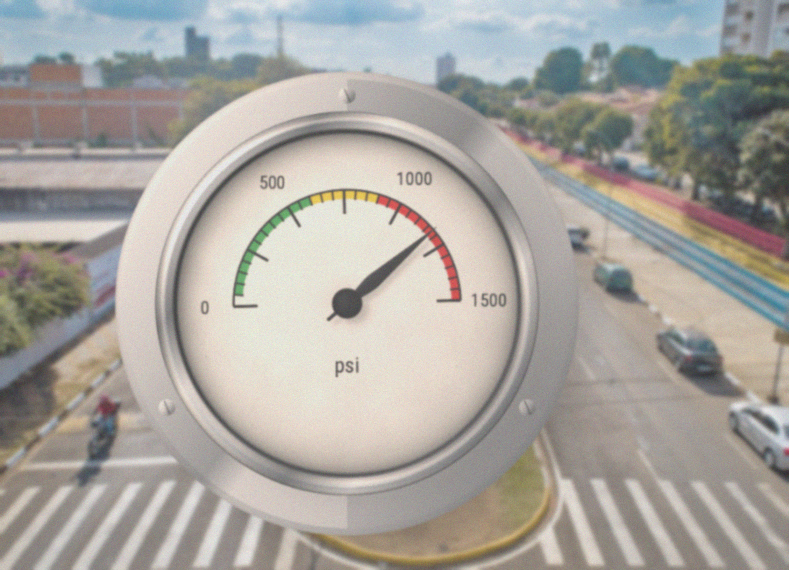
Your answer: {"value": 1175, "unit": "psi"}
